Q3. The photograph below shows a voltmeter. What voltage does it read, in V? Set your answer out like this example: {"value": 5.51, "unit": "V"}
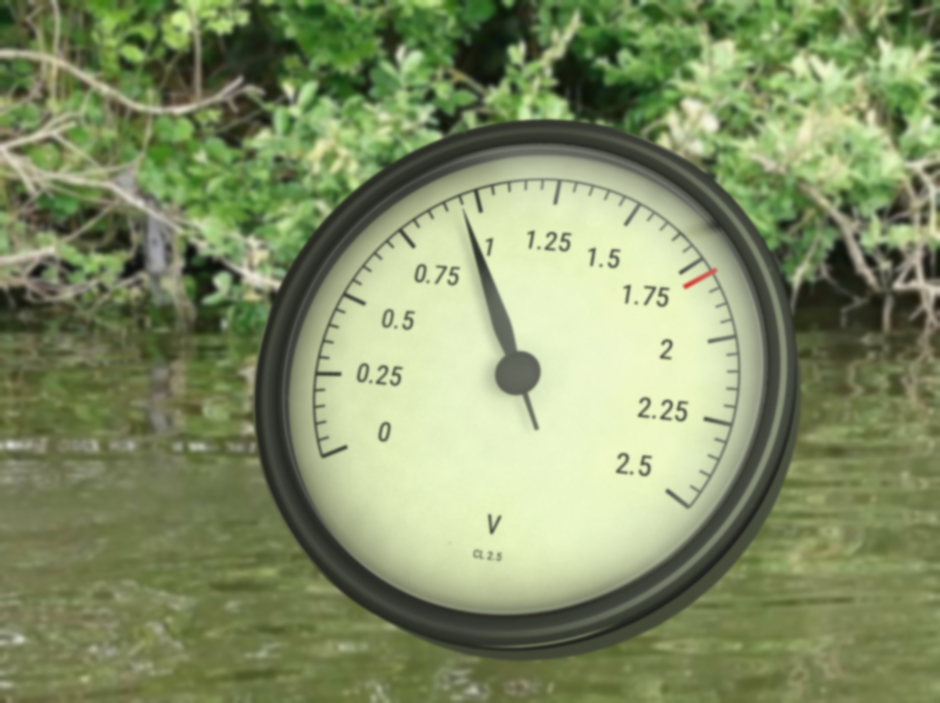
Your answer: {"value": 0.95, "unit": "V"}
